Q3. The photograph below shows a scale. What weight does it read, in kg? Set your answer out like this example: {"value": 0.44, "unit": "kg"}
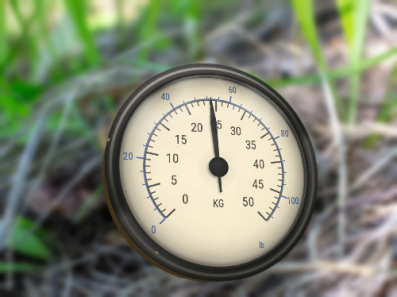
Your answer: {"value": 24, "unit": "kg"}
